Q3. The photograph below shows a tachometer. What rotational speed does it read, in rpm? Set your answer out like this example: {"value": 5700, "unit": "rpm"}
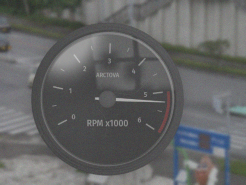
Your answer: {"value": 5250, "unit": "rpm"}
